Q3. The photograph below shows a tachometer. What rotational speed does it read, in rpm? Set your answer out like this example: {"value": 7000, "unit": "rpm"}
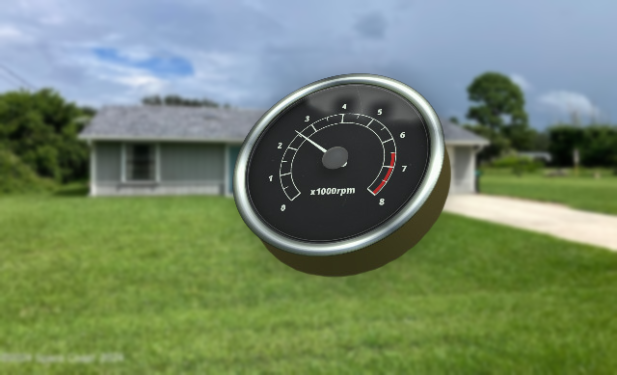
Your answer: {"value": 2500, "unit": "rpm"}
